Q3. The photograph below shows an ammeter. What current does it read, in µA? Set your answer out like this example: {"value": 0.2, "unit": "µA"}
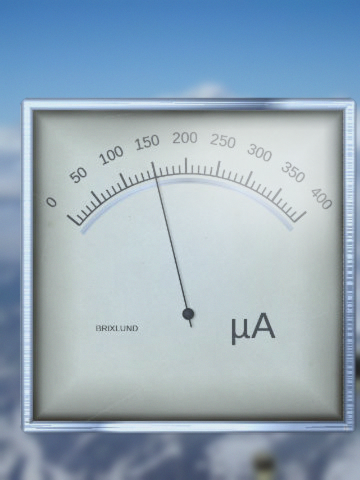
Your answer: {"value": 150, "unit": "µA"}
